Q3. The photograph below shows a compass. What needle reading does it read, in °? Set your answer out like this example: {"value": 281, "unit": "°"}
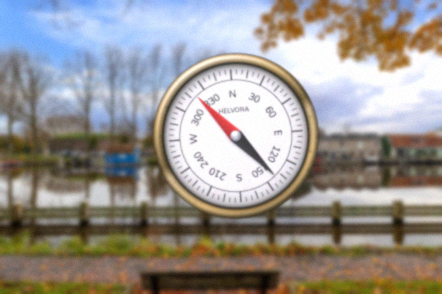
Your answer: {"value": 320, "unit": "°"}
